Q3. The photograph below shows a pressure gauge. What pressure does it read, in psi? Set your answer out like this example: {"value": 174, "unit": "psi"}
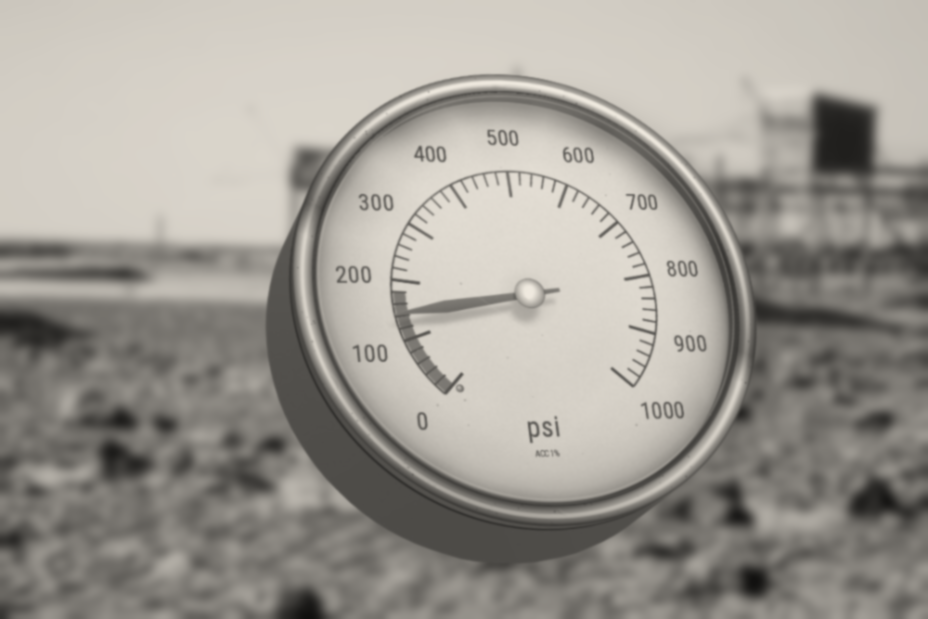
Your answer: {"value": 140, "unit": "psi"}
